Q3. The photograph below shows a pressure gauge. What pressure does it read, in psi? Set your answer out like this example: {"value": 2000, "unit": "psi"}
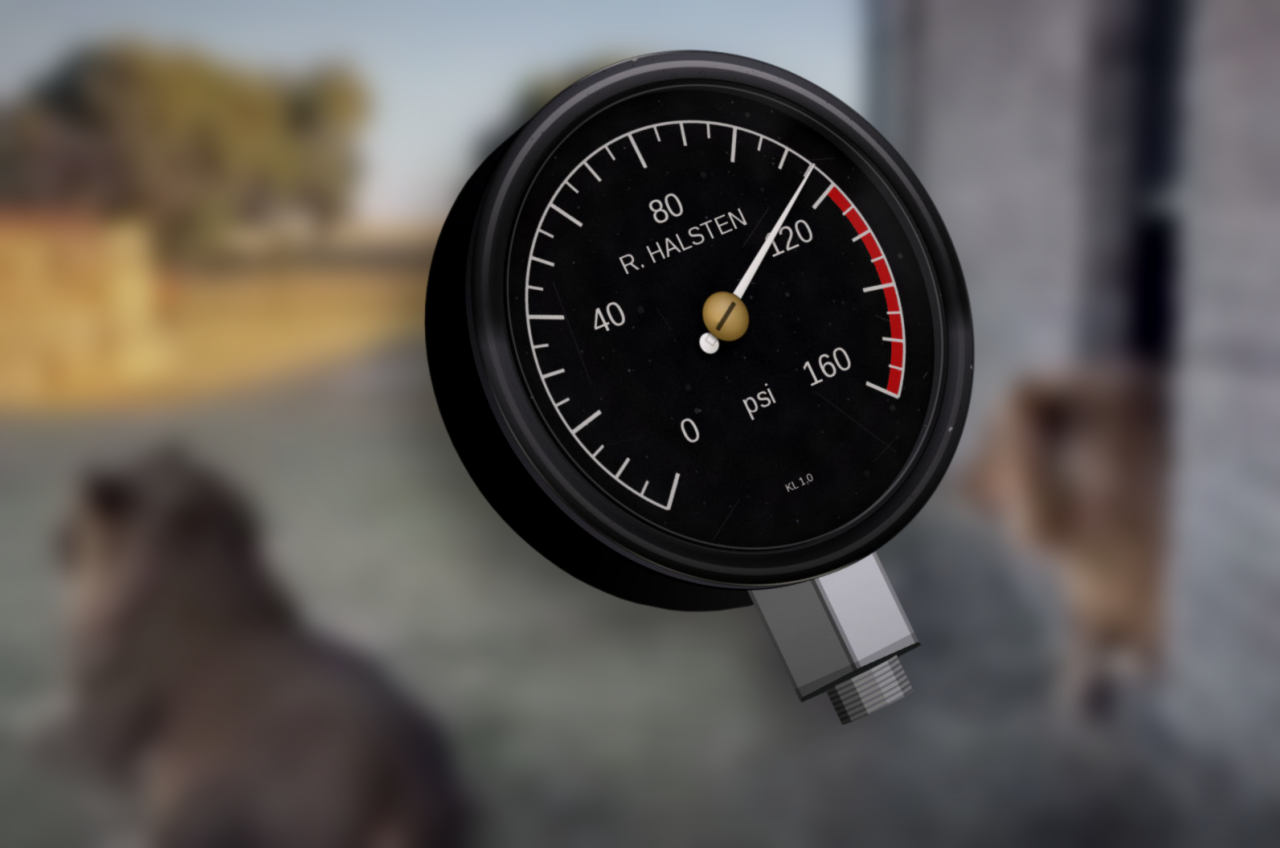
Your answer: {"value": 115, "unit": "psi"}
